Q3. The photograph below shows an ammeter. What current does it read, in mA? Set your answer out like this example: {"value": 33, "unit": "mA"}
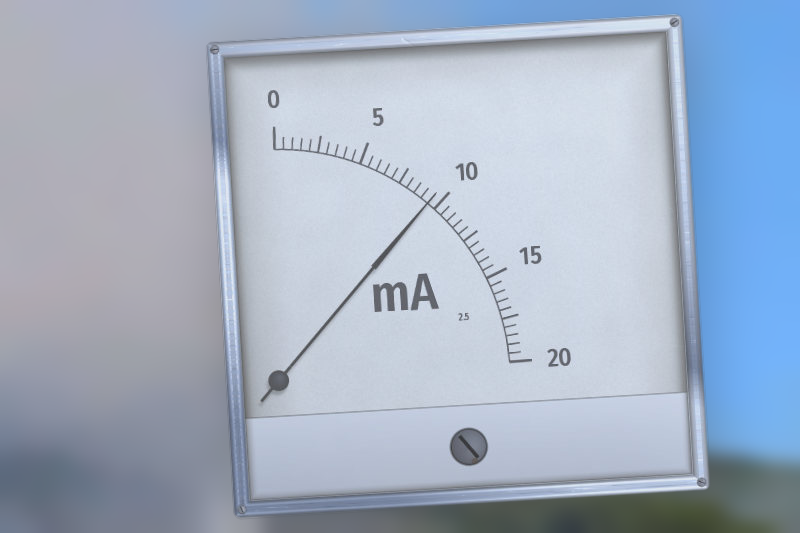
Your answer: {"value": 9.5, "unit": "mA"}
